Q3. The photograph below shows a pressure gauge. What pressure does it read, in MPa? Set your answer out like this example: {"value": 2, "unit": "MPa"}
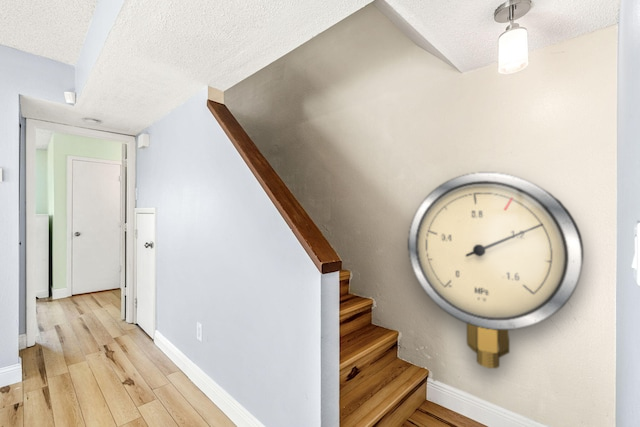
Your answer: {"value": 1.2, "unit": "MPa"}
